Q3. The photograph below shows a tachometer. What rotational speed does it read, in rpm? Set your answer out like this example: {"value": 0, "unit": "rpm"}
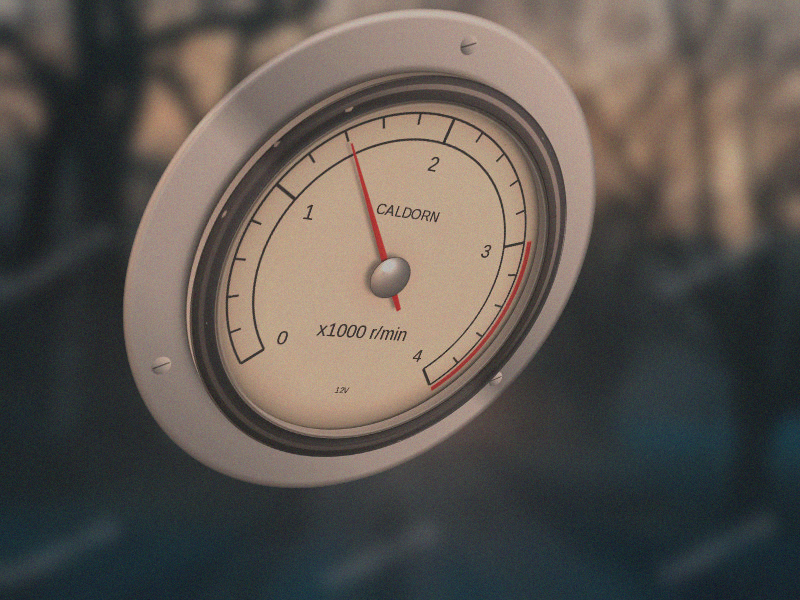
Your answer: {"value": 1400, "unit": "rpm"}
